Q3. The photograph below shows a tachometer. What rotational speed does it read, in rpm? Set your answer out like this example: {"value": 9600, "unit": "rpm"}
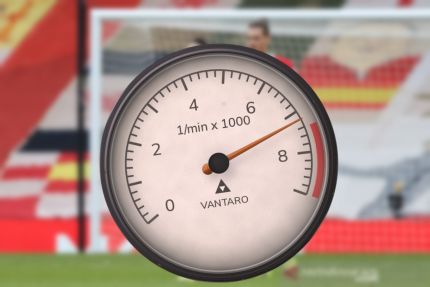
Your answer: {"value": 7200, "unit": "rpm"}
